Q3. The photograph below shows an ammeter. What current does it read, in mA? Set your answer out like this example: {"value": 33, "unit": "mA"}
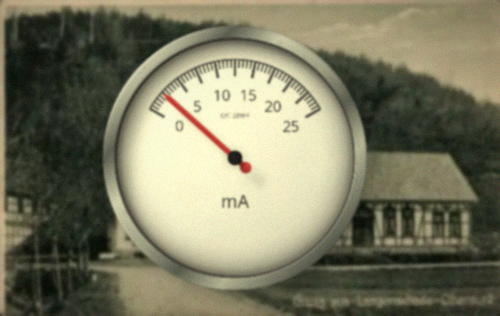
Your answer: {"value": 2.5, "unit": "mA"}
